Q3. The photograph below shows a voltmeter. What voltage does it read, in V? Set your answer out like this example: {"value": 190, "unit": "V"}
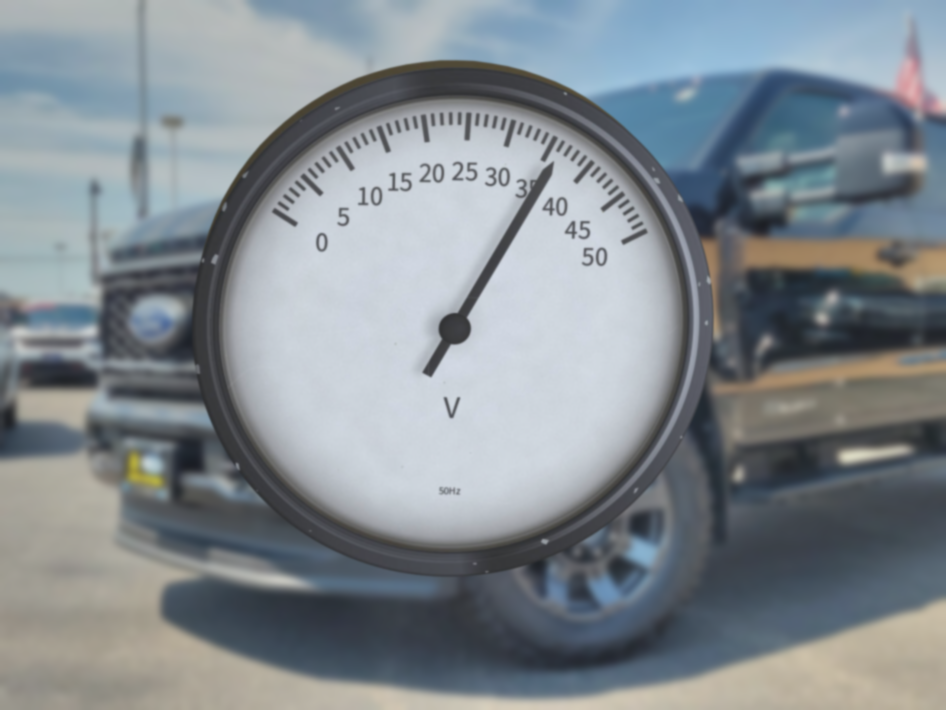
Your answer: {"value": 36, "unit": "V"}
